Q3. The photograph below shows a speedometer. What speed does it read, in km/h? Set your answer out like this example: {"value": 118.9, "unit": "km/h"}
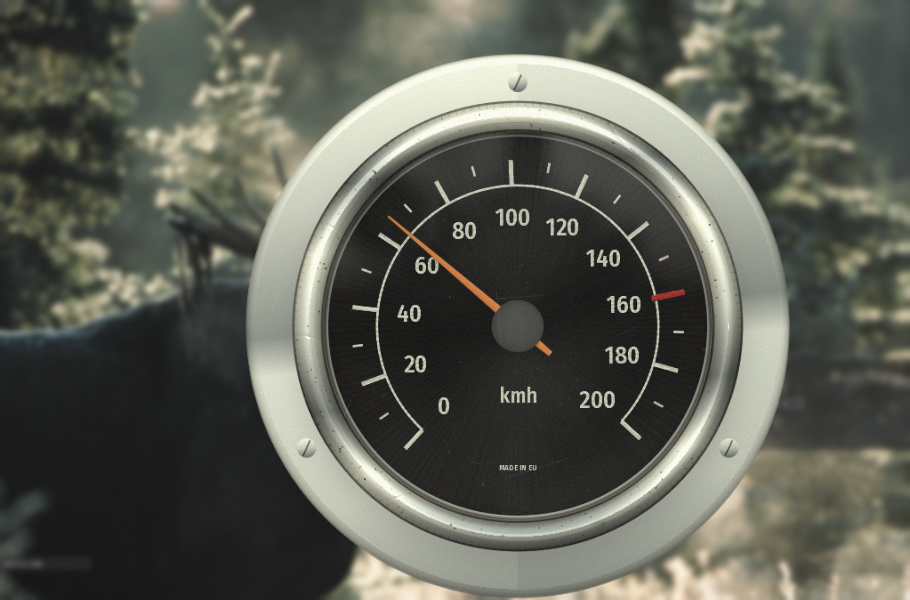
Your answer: {"value": 65, "unit": "km/h"}
